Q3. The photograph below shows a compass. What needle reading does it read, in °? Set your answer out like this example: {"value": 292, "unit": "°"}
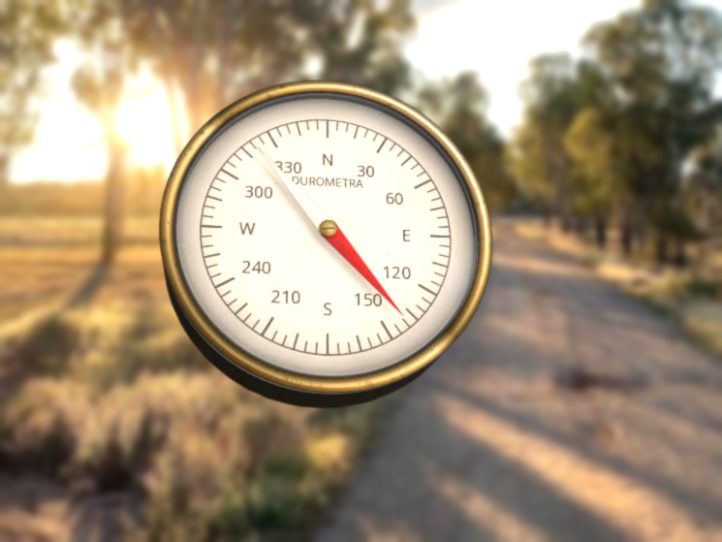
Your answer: {"value": 140, "unit": "°"}
